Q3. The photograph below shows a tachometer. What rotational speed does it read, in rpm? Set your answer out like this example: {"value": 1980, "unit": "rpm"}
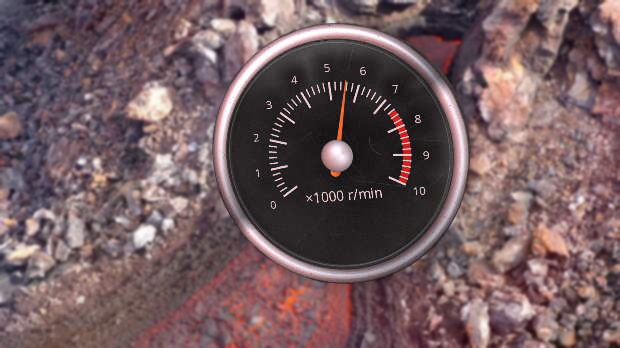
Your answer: {"value": 5600, "unit": "rpm"}
